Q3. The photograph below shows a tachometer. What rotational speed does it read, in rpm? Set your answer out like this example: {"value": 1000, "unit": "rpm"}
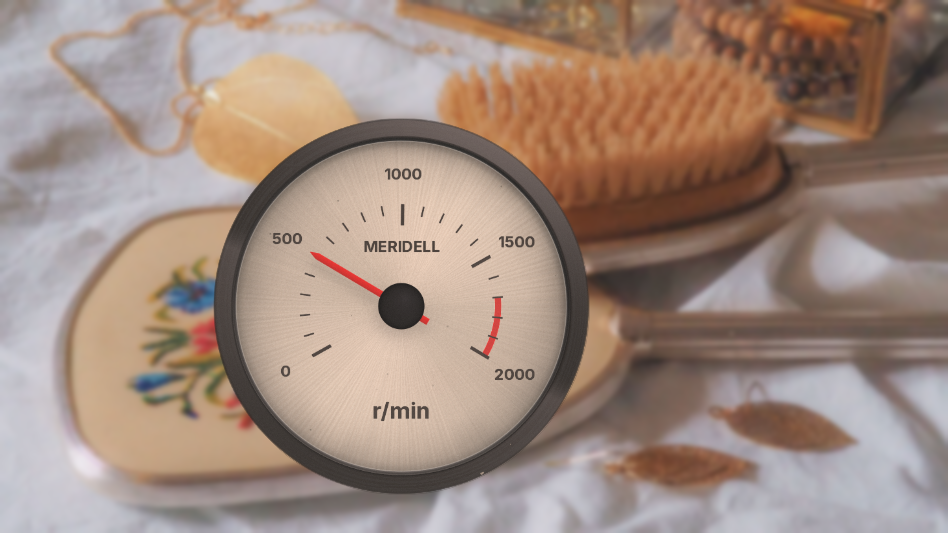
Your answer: {"value": 500, "unit": "rpm"}
